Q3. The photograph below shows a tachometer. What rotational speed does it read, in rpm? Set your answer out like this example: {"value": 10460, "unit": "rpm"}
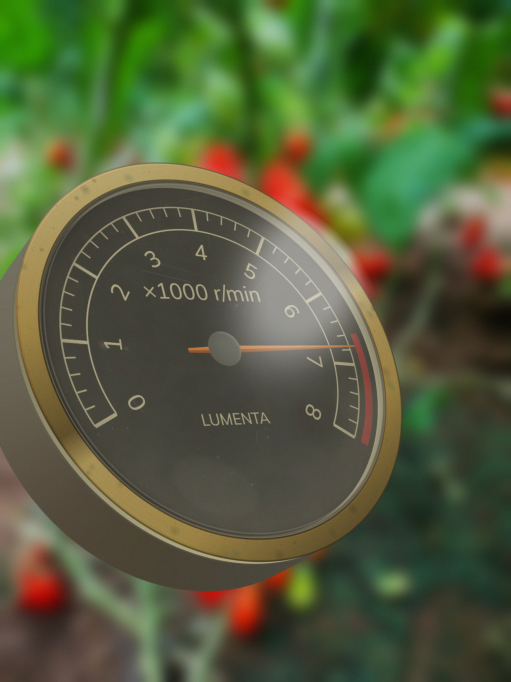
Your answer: {"value": 6800, "unit": "rpm"}
